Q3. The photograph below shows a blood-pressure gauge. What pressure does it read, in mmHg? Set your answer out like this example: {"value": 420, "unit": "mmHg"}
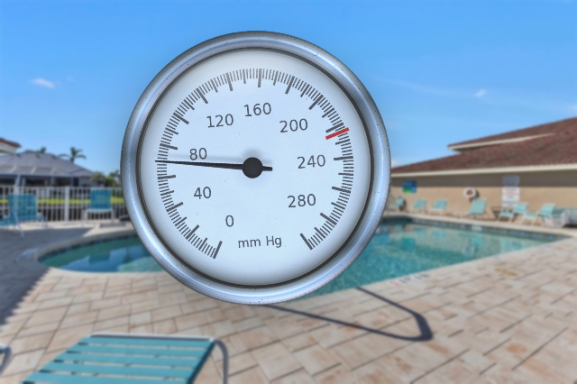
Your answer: {"value": 70, "unit": "mmHg"}
